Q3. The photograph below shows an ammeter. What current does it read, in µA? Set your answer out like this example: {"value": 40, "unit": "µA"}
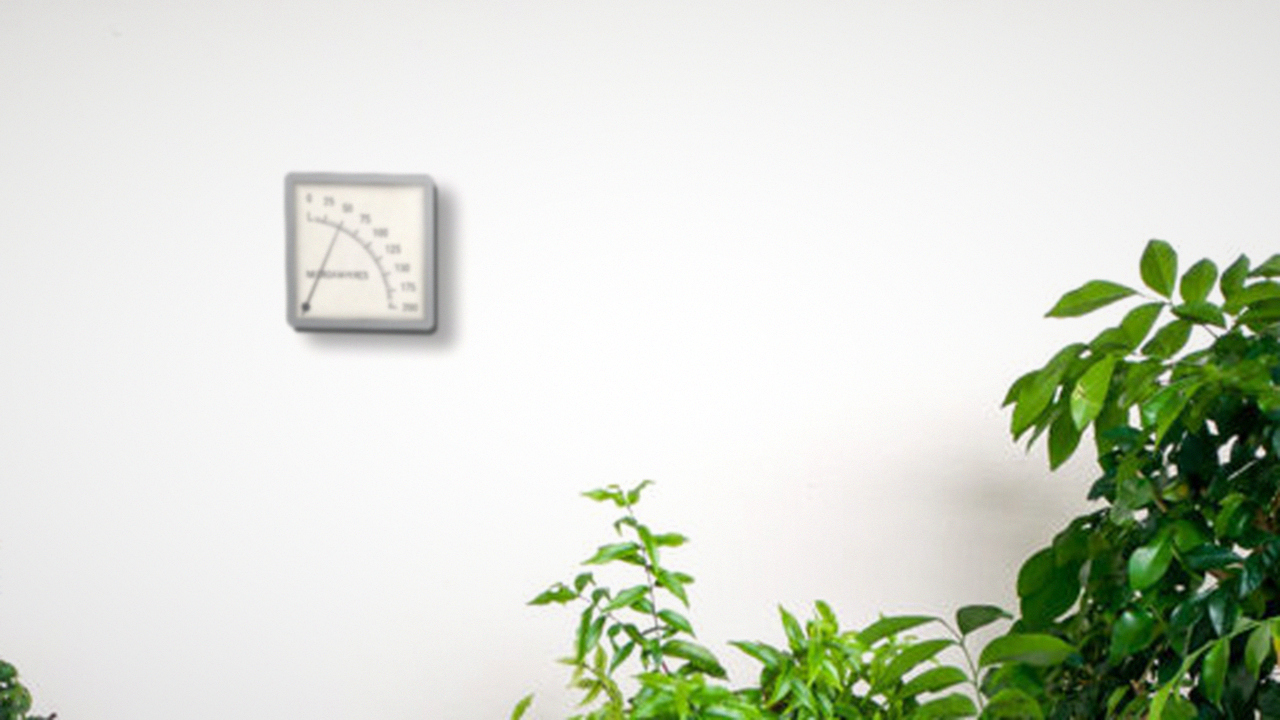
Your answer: {"value": 50, "unit": "µA"}
